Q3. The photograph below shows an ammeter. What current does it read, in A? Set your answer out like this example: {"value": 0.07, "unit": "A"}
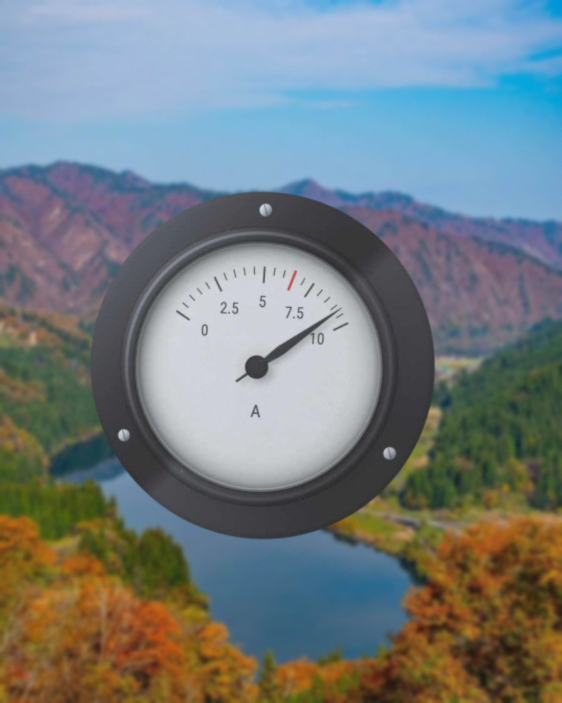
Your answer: {"value": 9.25, "unit": "A"}
